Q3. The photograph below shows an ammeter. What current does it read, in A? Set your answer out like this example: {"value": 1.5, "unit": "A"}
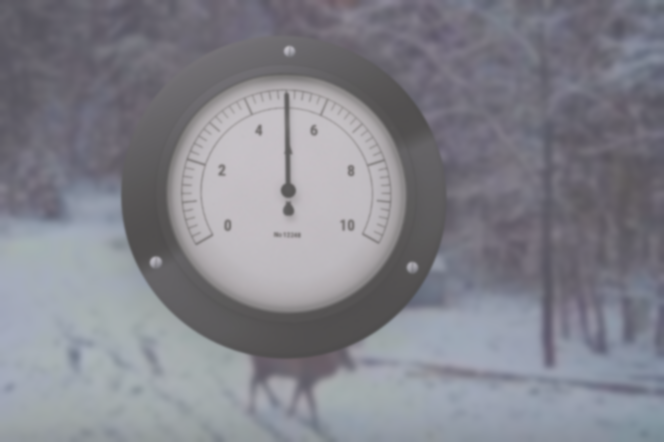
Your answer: {"value": 5, "unit": "A"}
